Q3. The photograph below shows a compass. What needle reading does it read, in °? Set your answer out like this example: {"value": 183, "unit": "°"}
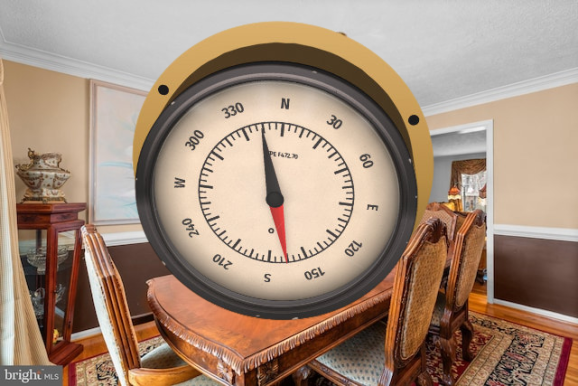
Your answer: {"value": 165, "unit": "°"}
